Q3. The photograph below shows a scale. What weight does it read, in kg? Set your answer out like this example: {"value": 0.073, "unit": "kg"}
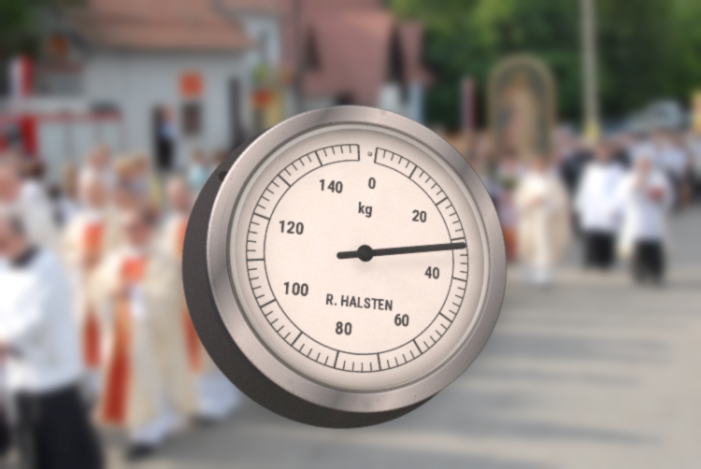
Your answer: {"value": 32, "unit": "kg"}
